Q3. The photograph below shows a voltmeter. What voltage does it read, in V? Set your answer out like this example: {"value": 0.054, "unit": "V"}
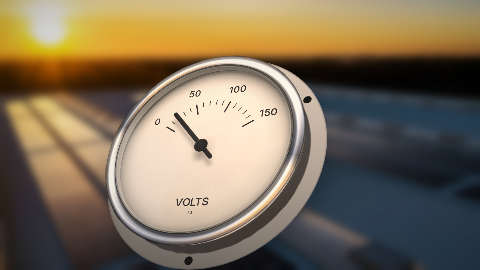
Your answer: {"value": 20, "unit": "V"}
